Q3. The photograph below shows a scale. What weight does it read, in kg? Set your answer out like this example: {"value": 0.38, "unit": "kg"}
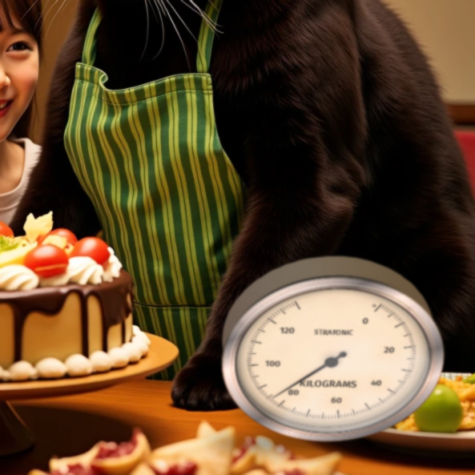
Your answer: {"value": 85, "unit": "kg"}
